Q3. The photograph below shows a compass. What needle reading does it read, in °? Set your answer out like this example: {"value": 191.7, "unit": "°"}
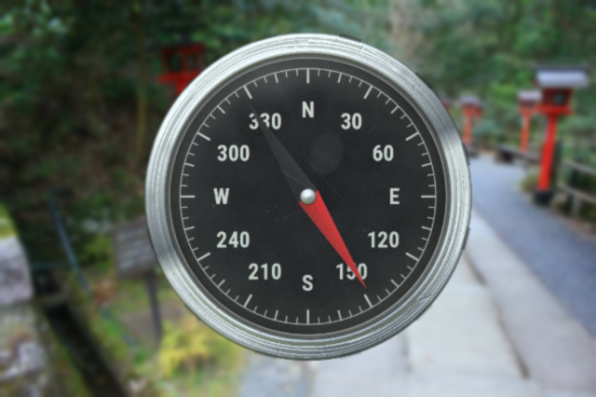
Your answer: {"value": 147.5, "unit": "°"}
